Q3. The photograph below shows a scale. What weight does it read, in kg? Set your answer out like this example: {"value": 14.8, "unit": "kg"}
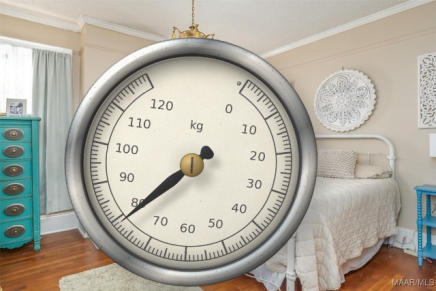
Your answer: {"value": 79, "unit": "kg"}
